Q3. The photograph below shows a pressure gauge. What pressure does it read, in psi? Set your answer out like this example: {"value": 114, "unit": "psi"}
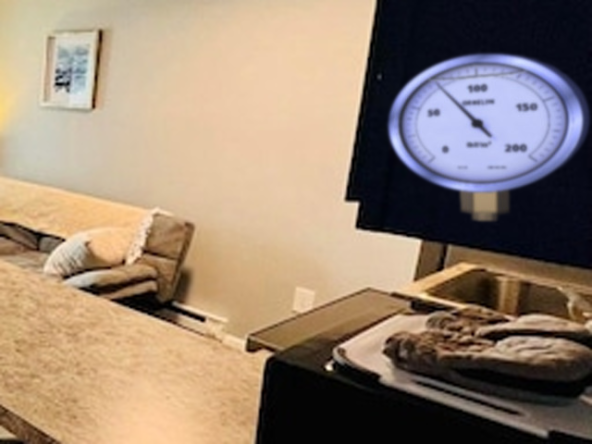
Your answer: {"value": 75, "unit": "psi"}
